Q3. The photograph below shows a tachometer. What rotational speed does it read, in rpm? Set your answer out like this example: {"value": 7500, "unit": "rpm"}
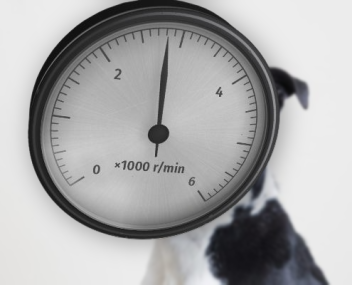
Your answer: {"value": 2800, "unit": "rpm"}
